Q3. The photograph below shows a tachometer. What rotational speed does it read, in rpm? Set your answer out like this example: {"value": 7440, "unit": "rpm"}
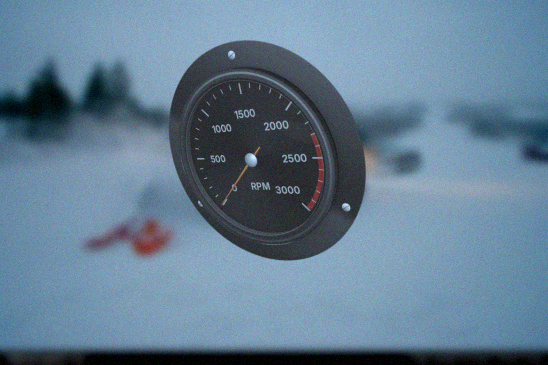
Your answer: {"value": 0, "unit": "rpm"}
